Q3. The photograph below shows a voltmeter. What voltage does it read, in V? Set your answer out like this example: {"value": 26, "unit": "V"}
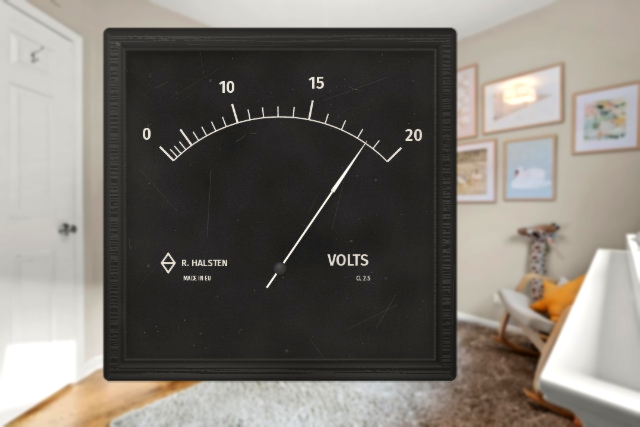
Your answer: {"value": 18.5, "unit": "V"}
